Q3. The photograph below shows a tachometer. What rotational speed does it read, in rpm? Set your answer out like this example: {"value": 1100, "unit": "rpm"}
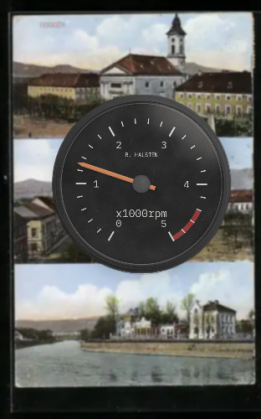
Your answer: {"value": 1300, "unit": "rpm"}
